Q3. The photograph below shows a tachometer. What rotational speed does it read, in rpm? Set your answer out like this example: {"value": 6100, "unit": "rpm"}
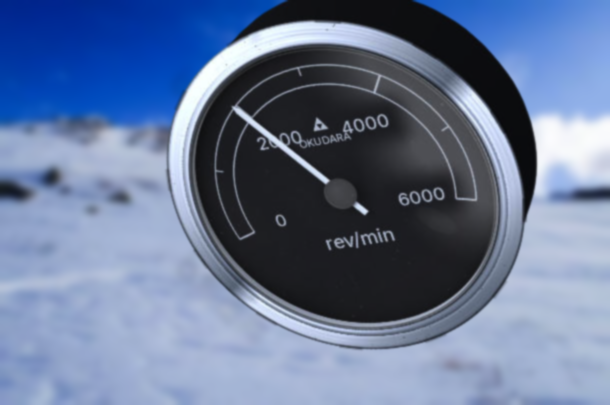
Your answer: {"value": 2000, "unit": "rpm"}
